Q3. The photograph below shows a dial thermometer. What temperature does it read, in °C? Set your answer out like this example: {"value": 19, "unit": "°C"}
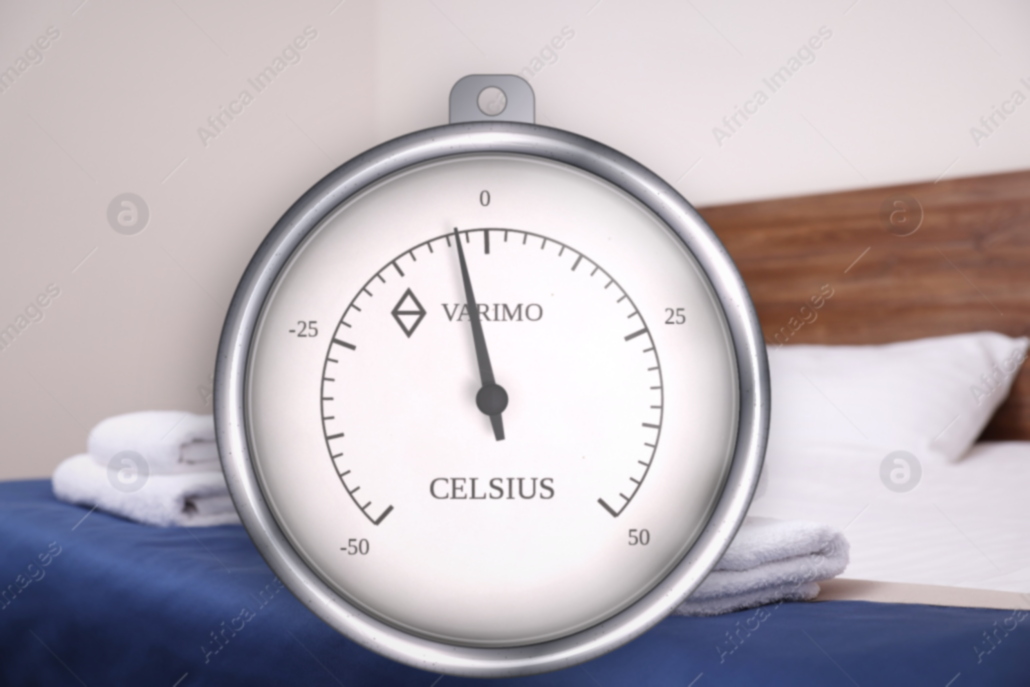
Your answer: {"value": -3.75, "unit": "°C"}
